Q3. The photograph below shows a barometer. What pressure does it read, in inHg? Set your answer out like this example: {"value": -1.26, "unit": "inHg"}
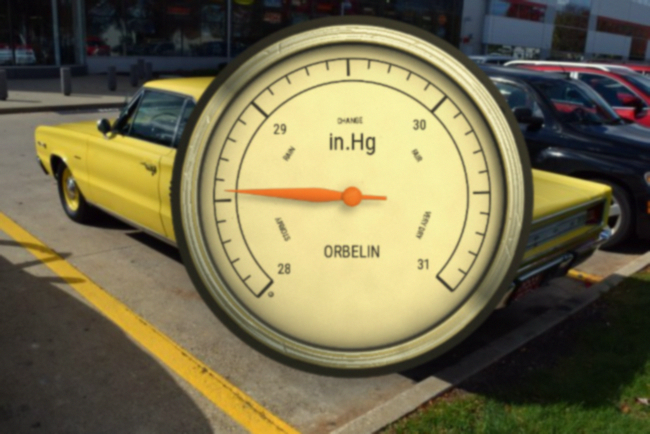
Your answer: {"value": 28.55, "unit": "inHg"}
